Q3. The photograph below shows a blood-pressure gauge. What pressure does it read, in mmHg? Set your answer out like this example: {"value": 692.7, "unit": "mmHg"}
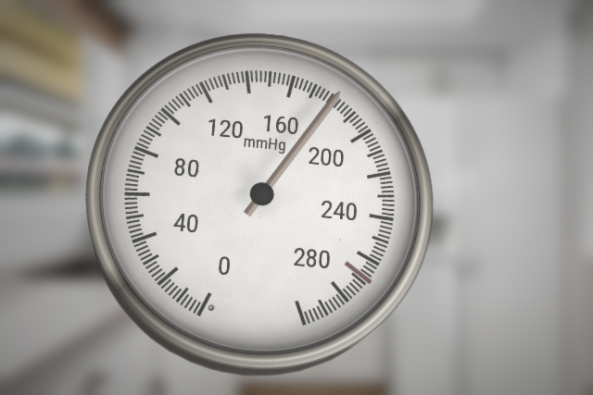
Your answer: {"value": 180, "unit": "mmHg"}
